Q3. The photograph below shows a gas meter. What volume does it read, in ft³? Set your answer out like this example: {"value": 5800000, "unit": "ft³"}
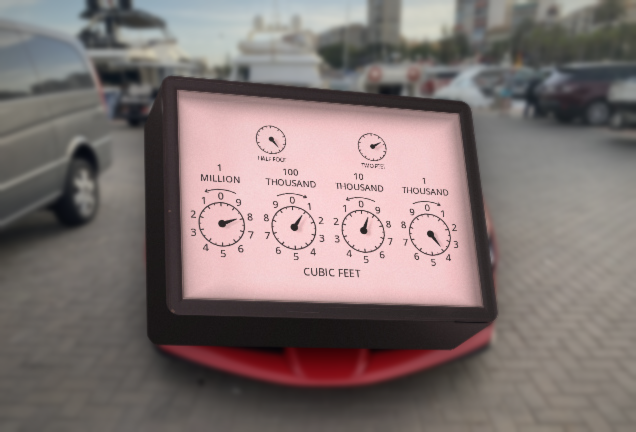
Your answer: {"value": 809400, "unit": "ft³"}
